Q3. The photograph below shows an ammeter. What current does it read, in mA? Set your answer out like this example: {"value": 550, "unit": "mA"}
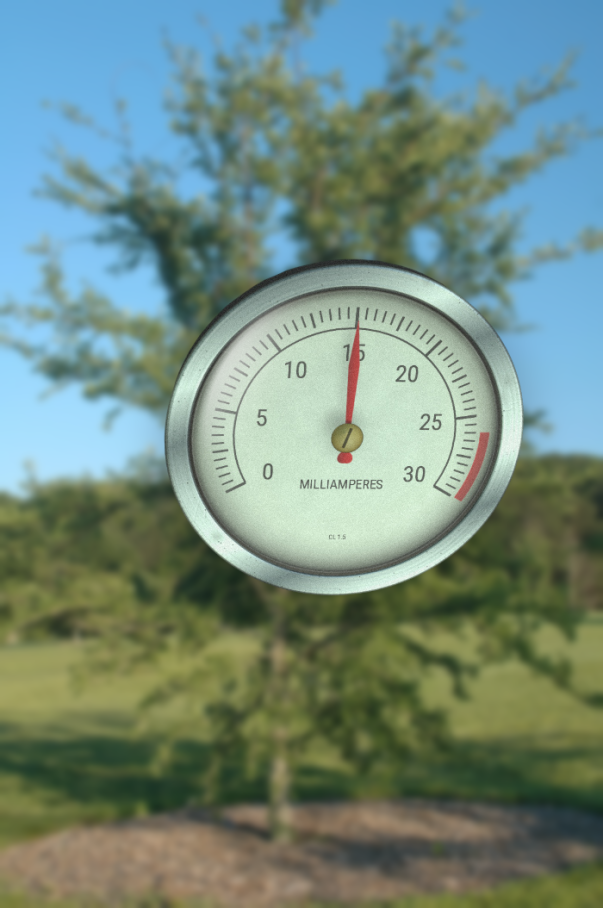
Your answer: {"value": 15, "unit": "mA"}
